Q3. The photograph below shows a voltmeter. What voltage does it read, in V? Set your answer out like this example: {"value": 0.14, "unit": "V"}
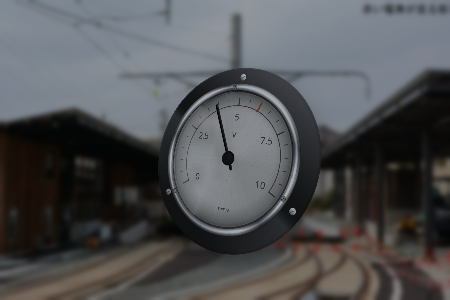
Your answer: {"value": 4, "unit": "V"}
